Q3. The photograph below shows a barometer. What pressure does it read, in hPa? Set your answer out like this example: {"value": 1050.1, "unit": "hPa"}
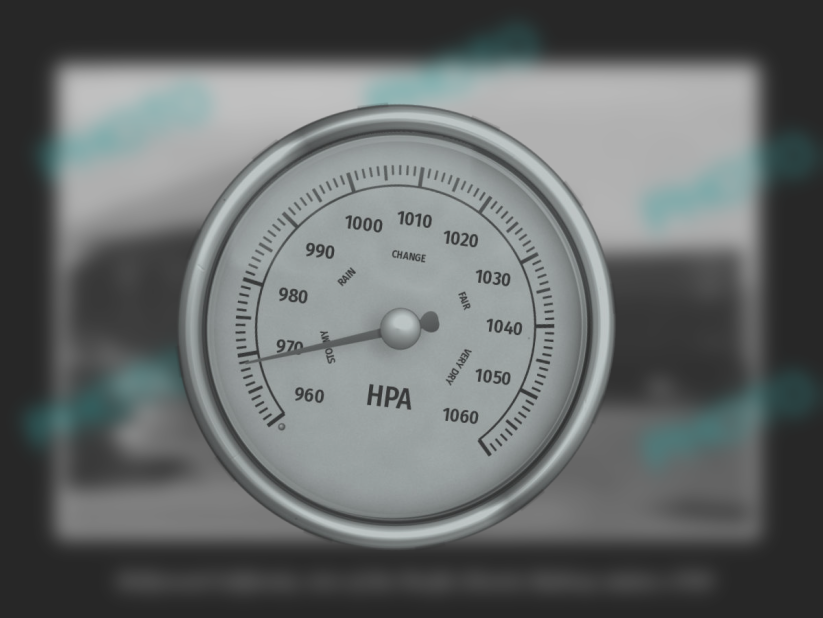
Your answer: {"value": 969, "unit": "hPa"}
